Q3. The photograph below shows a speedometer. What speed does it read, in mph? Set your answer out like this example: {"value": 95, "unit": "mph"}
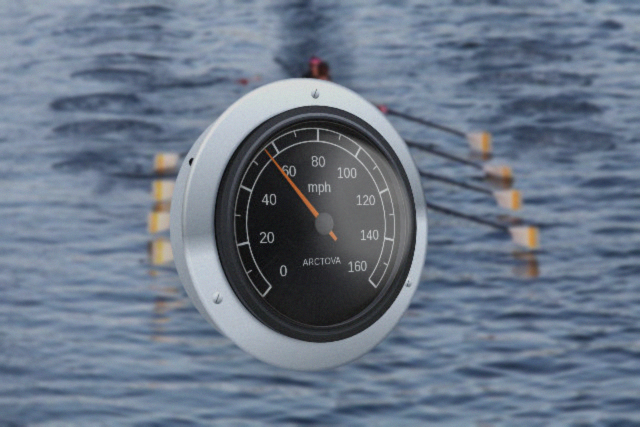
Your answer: {"value": 55, "unit": "mph"}
